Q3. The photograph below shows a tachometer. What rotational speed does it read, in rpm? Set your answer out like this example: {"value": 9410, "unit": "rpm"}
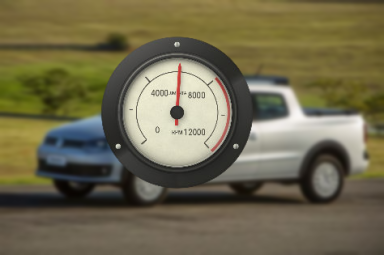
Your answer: {"value": 6000, "unit": "rpm"}
